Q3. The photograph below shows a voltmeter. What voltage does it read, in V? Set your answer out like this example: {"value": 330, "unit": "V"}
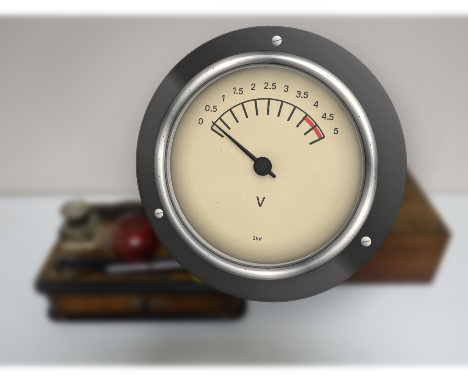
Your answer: {"value": 0.25, "unit": "V"}
